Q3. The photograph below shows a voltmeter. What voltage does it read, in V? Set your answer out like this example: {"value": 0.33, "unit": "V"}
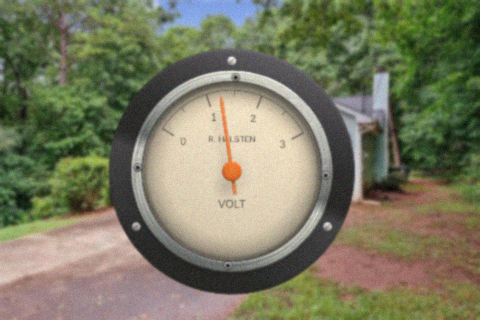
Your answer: {"value": 1.25, "unit": "V"}
